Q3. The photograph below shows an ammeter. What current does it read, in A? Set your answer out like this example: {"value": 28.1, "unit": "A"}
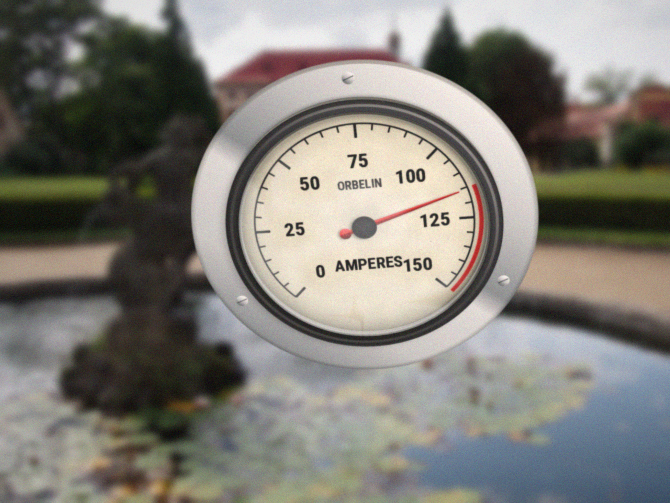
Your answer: {"value": 115, "unit": "A"}
